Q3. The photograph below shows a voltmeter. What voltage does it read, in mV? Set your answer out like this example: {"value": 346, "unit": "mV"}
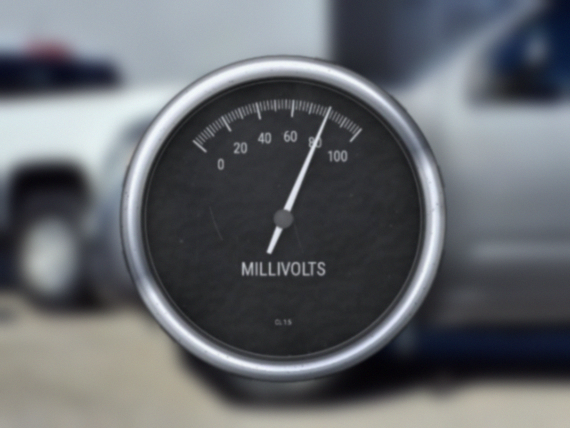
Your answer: {"value": 80, "unit": "mV"}
